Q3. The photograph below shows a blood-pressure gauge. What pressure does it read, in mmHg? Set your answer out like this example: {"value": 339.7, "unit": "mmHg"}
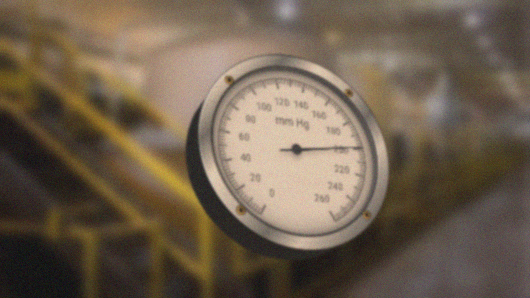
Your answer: {"value": 200, "unit": "mmHg"}
